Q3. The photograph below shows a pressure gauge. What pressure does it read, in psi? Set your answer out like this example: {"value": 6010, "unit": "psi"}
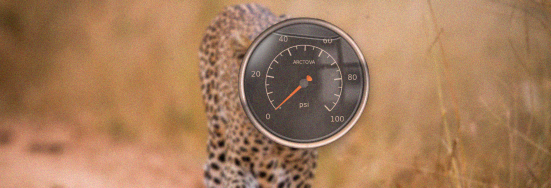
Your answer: {"value": 0, "unit": "psi"}
